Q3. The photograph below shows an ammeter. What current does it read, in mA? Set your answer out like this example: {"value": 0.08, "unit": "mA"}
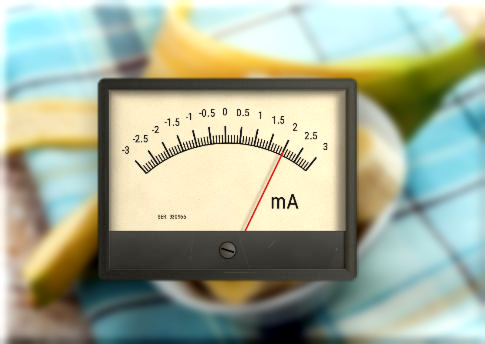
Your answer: {"value": 2, "unit": "mA"}
